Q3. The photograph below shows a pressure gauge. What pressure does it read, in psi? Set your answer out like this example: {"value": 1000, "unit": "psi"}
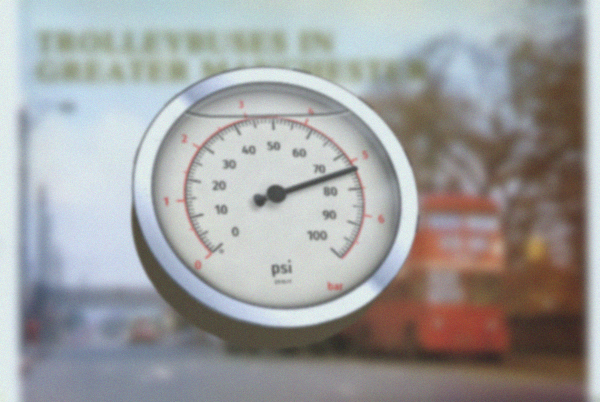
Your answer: {"value": 75, "unit": "psi"}
